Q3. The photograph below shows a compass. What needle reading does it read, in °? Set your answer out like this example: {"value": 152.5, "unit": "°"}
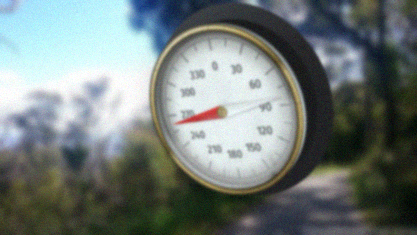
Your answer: {"value": 262.5, "unit": "°"}
